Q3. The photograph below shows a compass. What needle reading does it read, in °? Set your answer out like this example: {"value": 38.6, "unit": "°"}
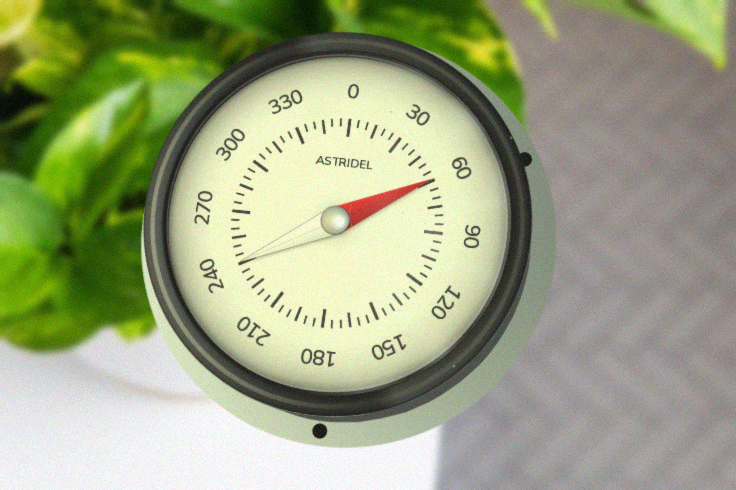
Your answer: {"value": 60, "unit": "°"}
